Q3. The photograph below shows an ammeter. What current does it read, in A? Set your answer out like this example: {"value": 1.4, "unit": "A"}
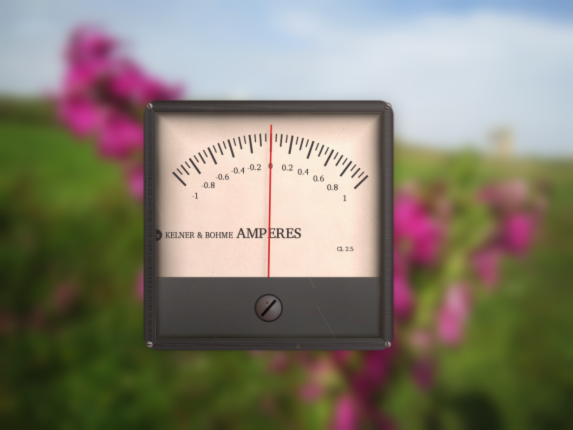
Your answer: {"value": 0, "unit": "A"}
